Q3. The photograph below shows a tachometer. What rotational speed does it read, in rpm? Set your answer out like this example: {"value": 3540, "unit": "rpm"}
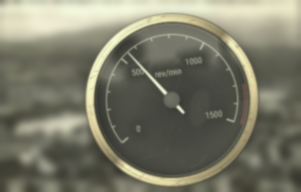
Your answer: {"value": 550, "unit": "rpm"}
